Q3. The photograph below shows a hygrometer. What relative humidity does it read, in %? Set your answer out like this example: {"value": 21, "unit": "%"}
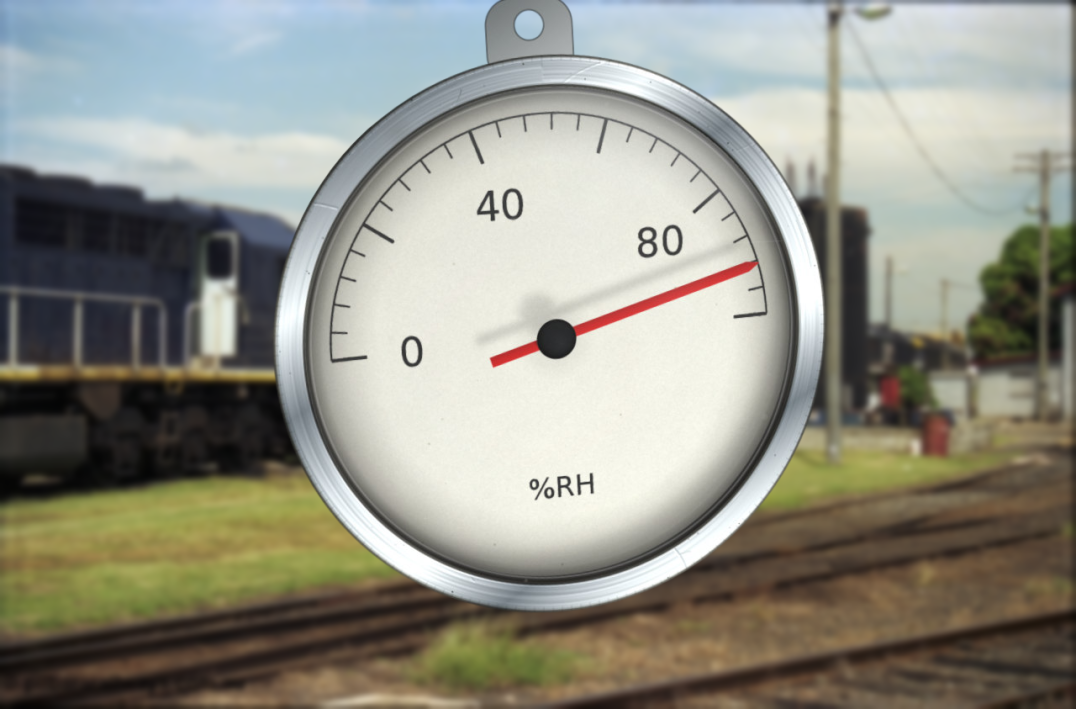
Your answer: {"value": 92, "unit": "%"}
